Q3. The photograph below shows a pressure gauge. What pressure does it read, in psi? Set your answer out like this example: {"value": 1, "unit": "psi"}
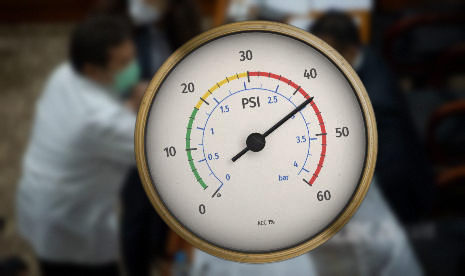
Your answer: {"value": 43, "unit": "psi"}
